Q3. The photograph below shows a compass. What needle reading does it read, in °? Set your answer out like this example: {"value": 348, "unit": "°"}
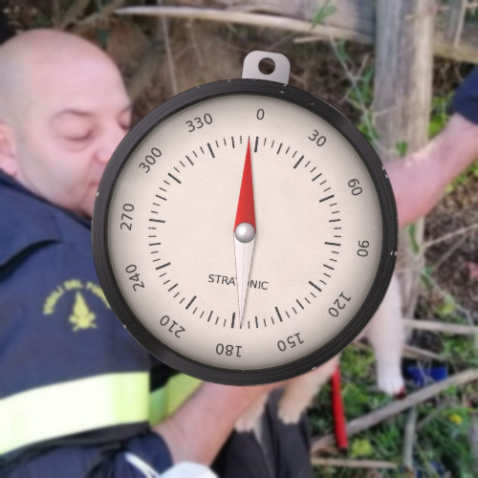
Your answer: {"value": 355, "unit": "°"}
